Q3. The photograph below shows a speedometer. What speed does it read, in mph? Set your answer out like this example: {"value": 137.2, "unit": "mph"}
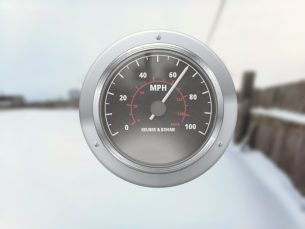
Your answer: {"value": 65, "unit": "mph"}
